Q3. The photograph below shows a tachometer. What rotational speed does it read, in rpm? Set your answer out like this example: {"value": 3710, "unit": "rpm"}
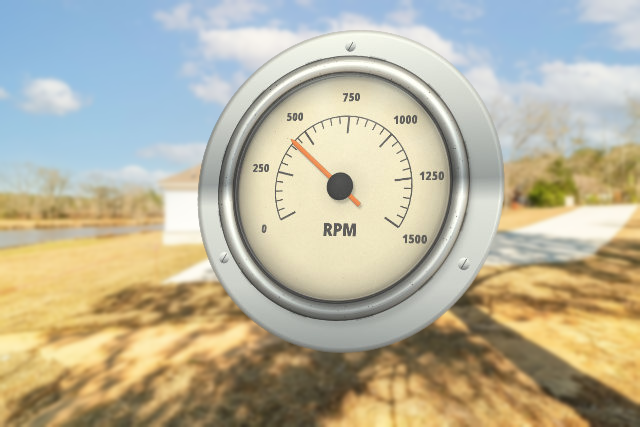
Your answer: {"value": 425, "unit": "rpm"}
